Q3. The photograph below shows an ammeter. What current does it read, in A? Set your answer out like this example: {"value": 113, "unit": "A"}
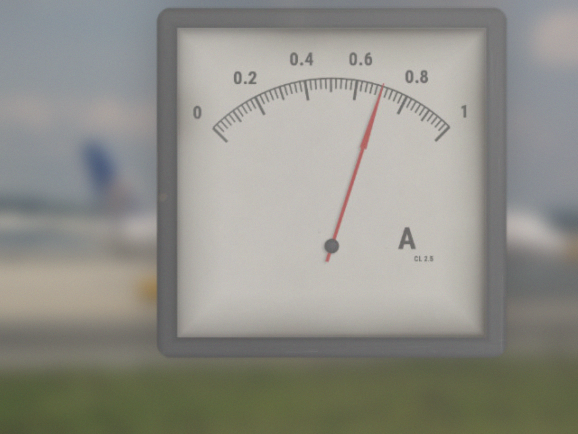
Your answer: {"value": 0.7, "unit": "A"}
